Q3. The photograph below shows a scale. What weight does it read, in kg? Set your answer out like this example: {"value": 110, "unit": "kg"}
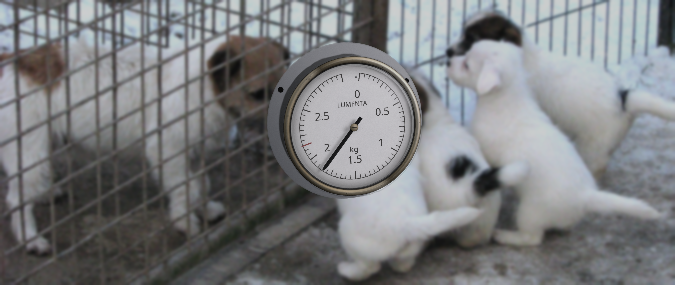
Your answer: {"value": 1.85, "unit": "kg"}
